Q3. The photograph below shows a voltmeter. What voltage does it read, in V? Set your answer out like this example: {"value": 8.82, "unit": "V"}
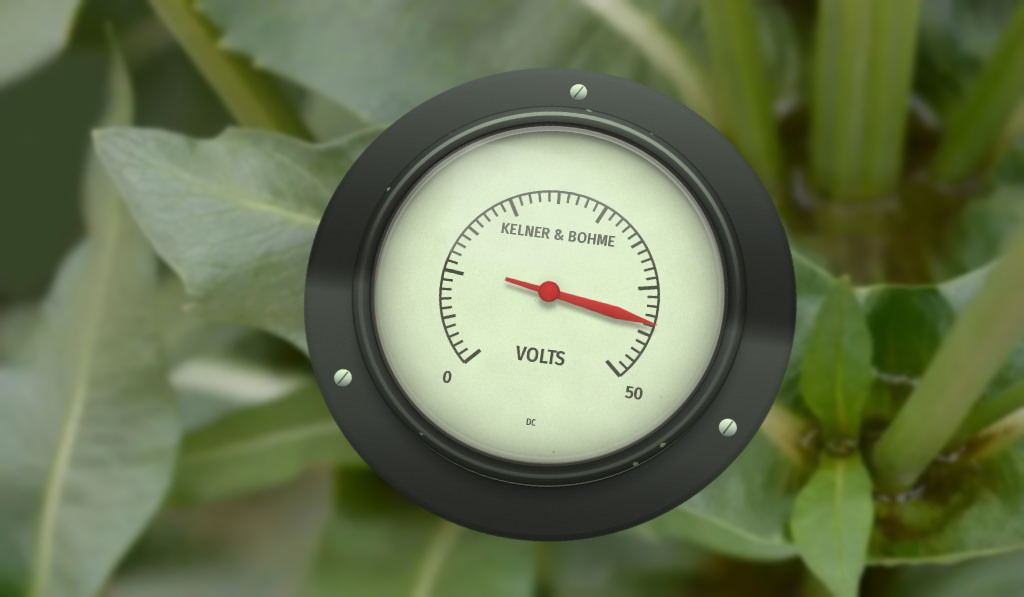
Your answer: {"value": 44, "unit": "V"}
